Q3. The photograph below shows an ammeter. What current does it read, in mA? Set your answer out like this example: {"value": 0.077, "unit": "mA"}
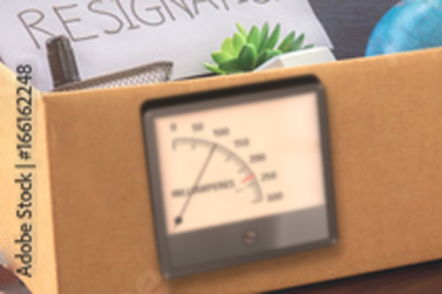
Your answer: {"value": 100, "unit": "mA"}
